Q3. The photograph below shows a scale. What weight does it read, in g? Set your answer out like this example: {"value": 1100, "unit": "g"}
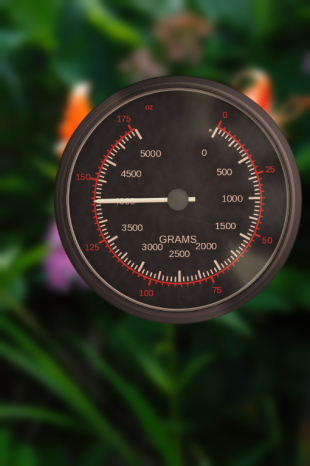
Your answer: {"value": 4000, "unit": "g"}
